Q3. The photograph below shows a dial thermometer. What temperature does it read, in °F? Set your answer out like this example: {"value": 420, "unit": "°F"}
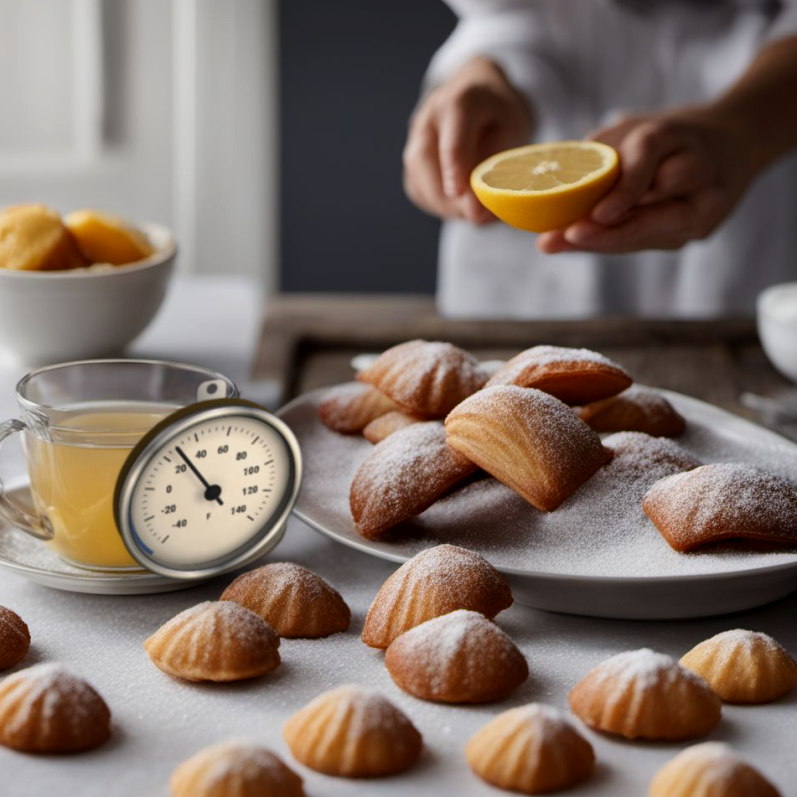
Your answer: {"value": 28, "unit": "°F"}
